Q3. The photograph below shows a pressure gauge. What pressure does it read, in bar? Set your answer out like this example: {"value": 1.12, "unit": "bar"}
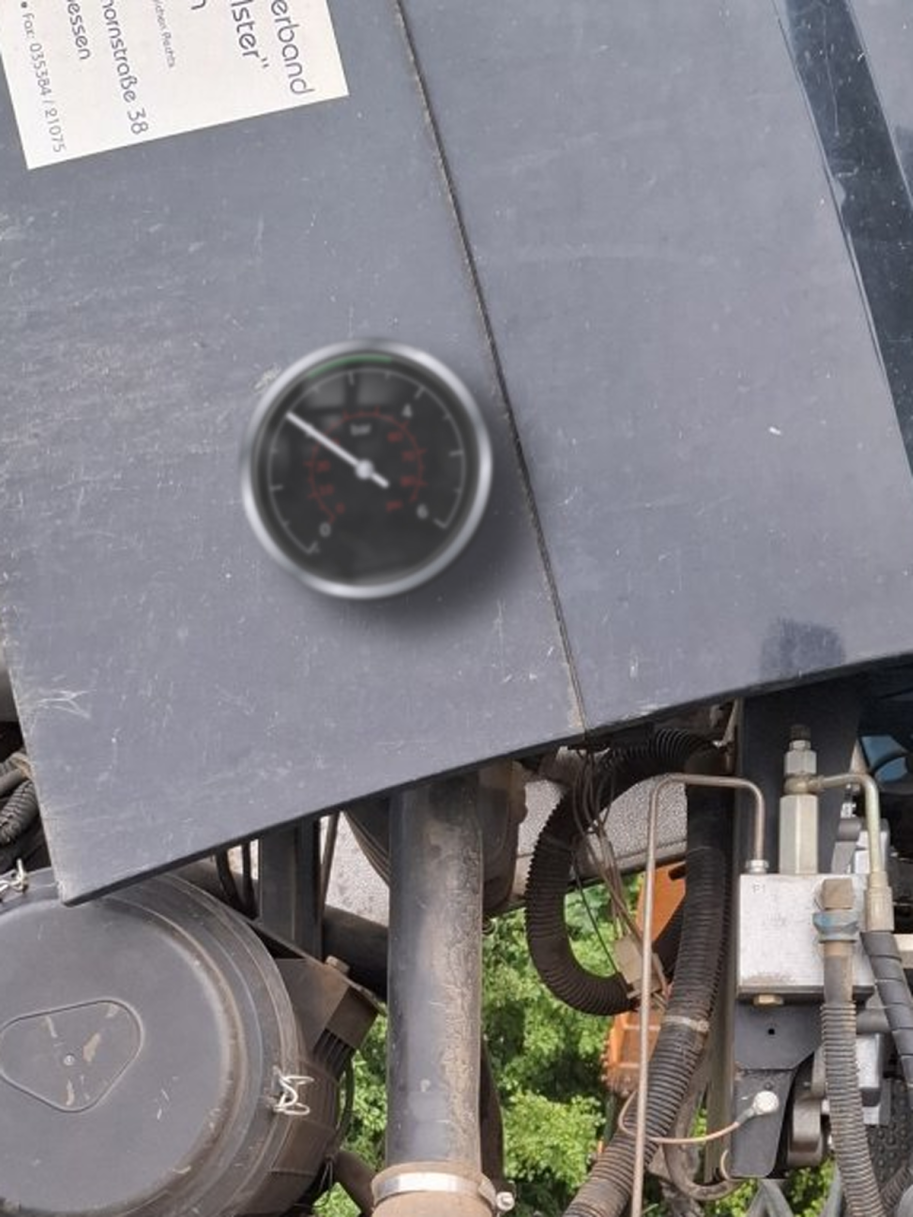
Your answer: {"value": 2, "unit": "bar"}
